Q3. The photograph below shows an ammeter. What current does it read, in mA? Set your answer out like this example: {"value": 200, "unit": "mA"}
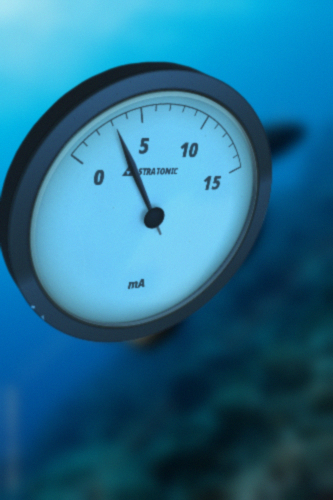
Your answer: {"value": 3, "unit": "mA"}
